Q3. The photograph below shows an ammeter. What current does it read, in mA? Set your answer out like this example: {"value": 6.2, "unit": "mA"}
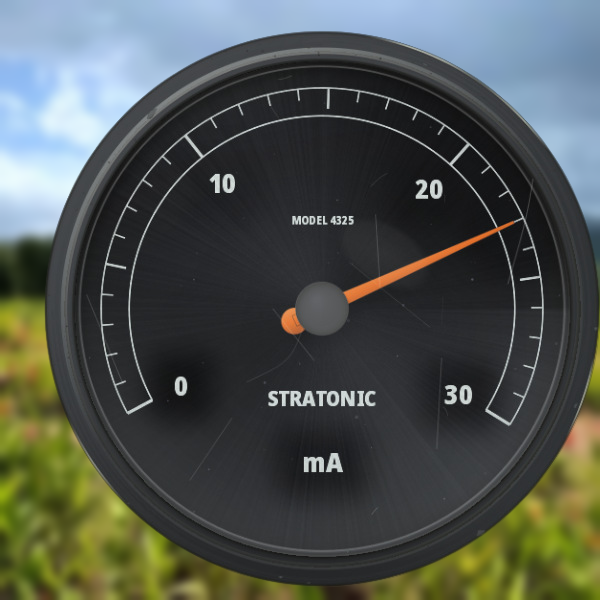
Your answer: {"value": 23, "unit": "mA"}
